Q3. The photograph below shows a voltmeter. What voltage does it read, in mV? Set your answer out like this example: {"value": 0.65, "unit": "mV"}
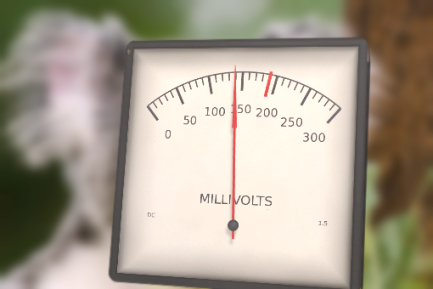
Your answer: {"value": 140, "unit": "mV"}
